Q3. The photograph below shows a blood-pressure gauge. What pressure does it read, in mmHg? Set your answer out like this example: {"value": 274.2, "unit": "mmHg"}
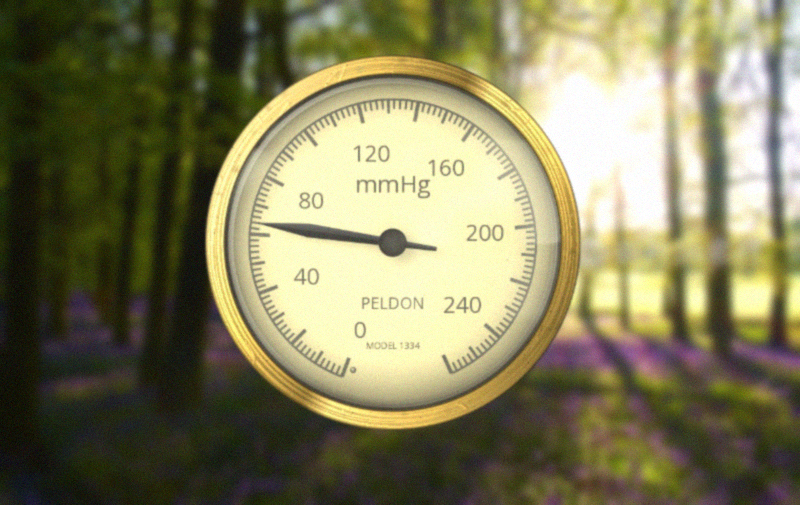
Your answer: {"value": 64, "unit": "mmHg"}
